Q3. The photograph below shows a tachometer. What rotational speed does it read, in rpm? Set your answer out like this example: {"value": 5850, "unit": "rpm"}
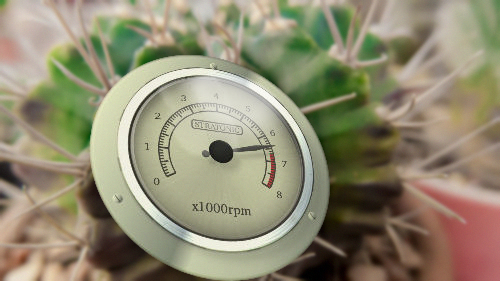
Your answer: {"value": 6500, "unit": "rpm"}
